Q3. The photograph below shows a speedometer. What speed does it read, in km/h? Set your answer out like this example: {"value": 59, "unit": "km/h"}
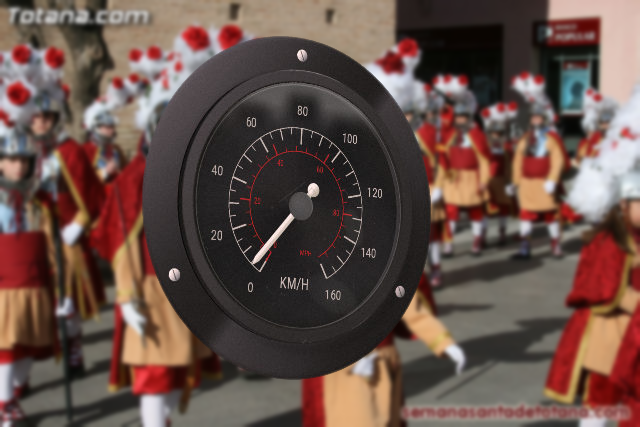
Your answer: {"value": 5, "unit": "km/h"}
